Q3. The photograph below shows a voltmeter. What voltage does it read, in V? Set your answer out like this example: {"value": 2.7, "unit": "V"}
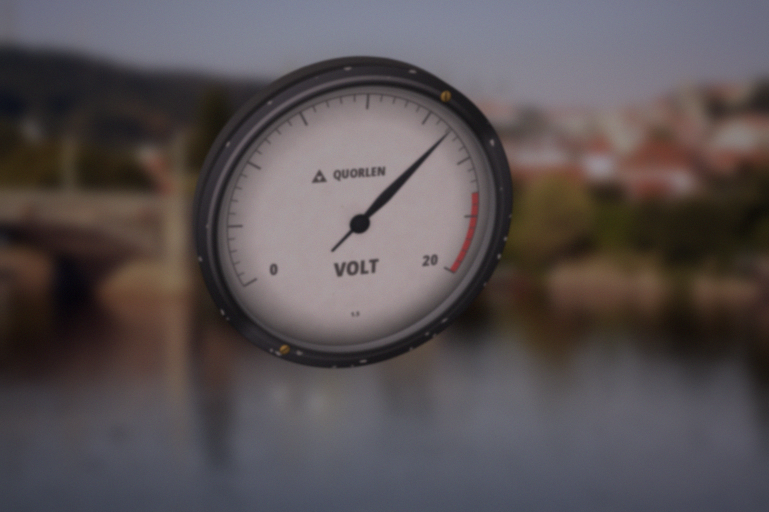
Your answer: {"value": 13.5, "unit": "V"}
